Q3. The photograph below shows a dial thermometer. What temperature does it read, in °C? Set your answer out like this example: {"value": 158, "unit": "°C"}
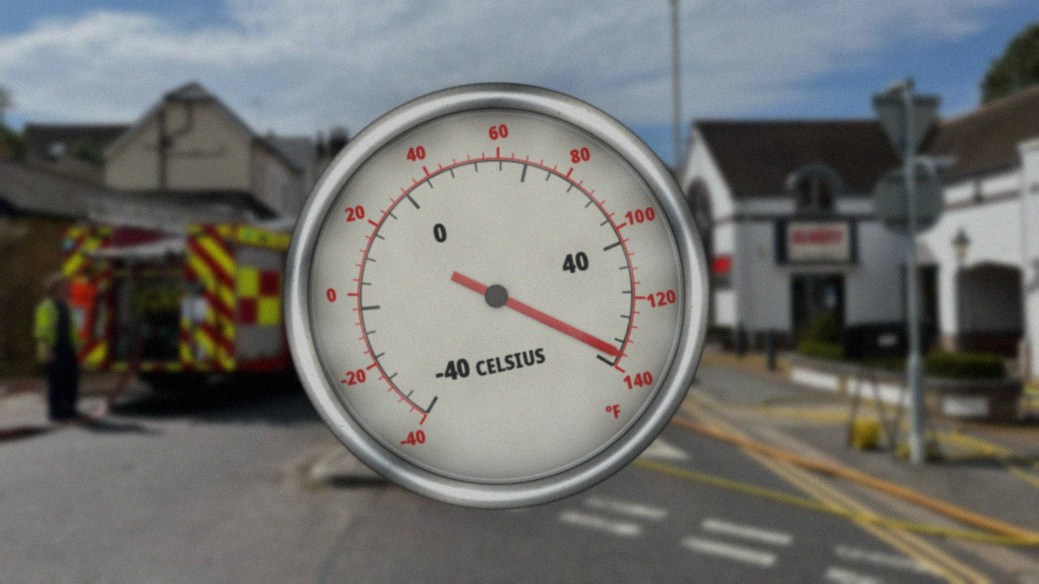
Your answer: {"value": 58, "unit": "°C"}
